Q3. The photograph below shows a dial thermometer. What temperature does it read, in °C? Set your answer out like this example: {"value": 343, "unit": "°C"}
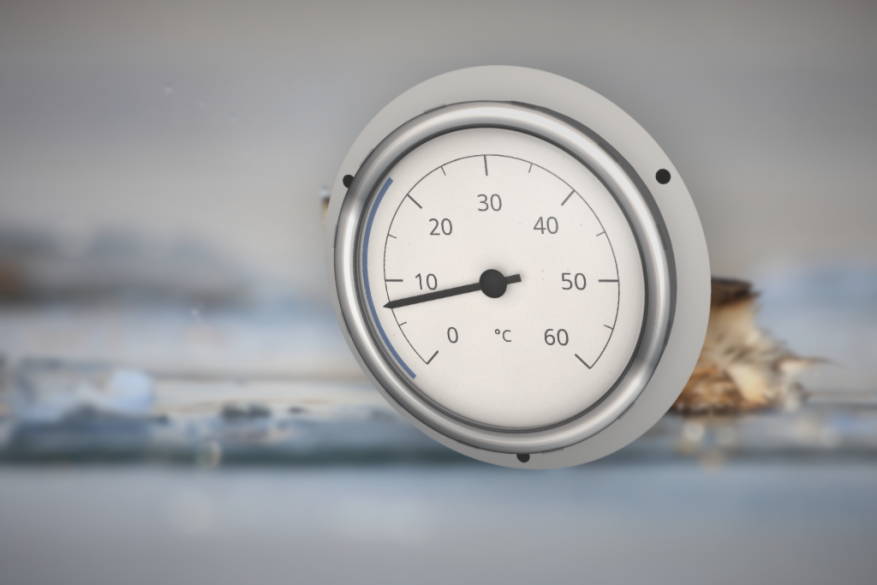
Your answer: {"value": 7.5, "unit": "°C"}
